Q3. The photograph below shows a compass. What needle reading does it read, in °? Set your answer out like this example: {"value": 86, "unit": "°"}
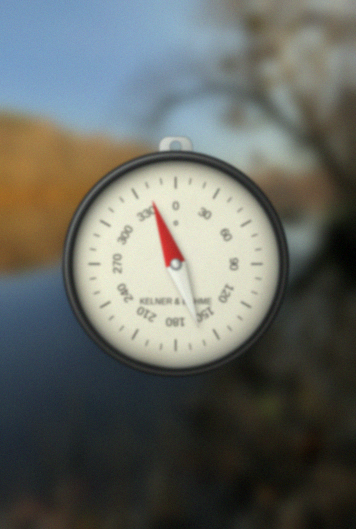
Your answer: {"value": 340, "unit": "°"}
